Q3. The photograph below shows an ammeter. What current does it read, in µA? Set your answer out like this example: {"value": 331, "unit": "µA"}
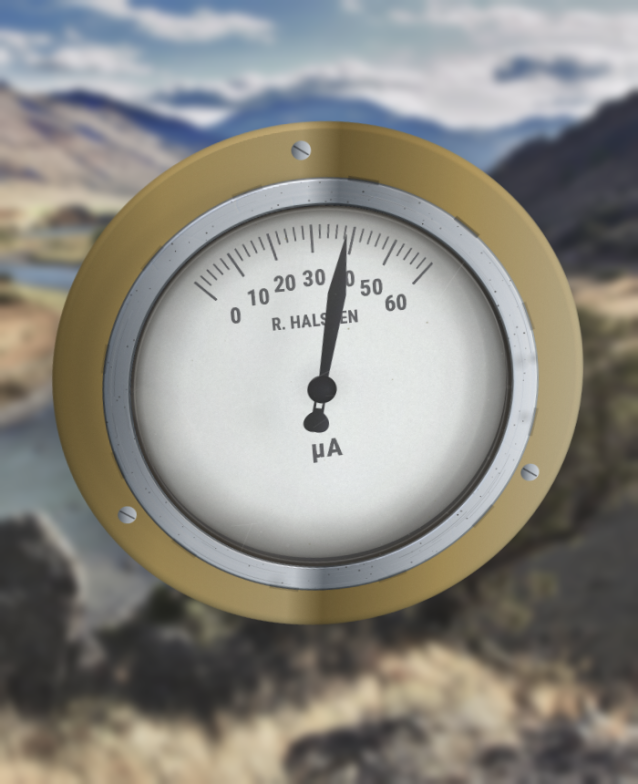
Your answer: {"value": 38, "unit": "µA"}
